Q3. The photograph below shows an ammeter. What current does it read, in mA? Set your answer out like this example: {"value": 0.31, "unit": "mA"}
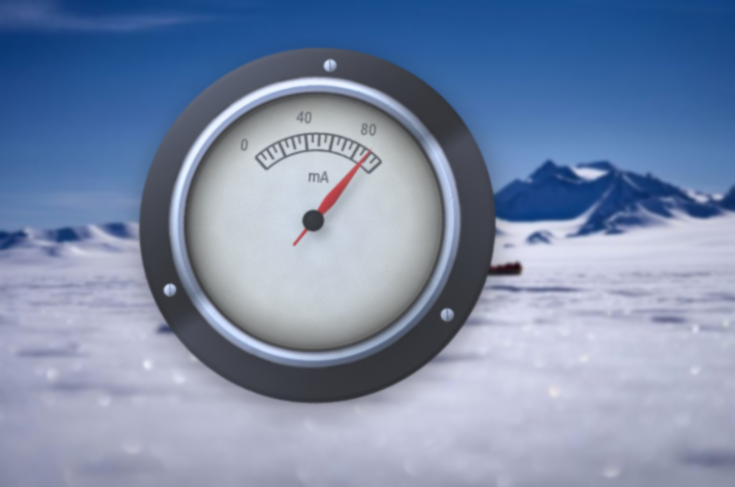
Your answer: {"value": 90, "unit": "mA"}
